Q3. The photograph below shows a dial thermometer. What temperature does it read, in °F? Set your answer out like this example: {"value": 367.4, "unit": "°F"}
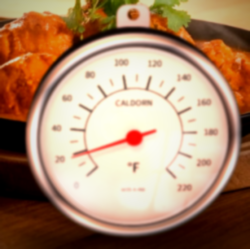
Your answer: {"value": 20, "unit": "°F"}
